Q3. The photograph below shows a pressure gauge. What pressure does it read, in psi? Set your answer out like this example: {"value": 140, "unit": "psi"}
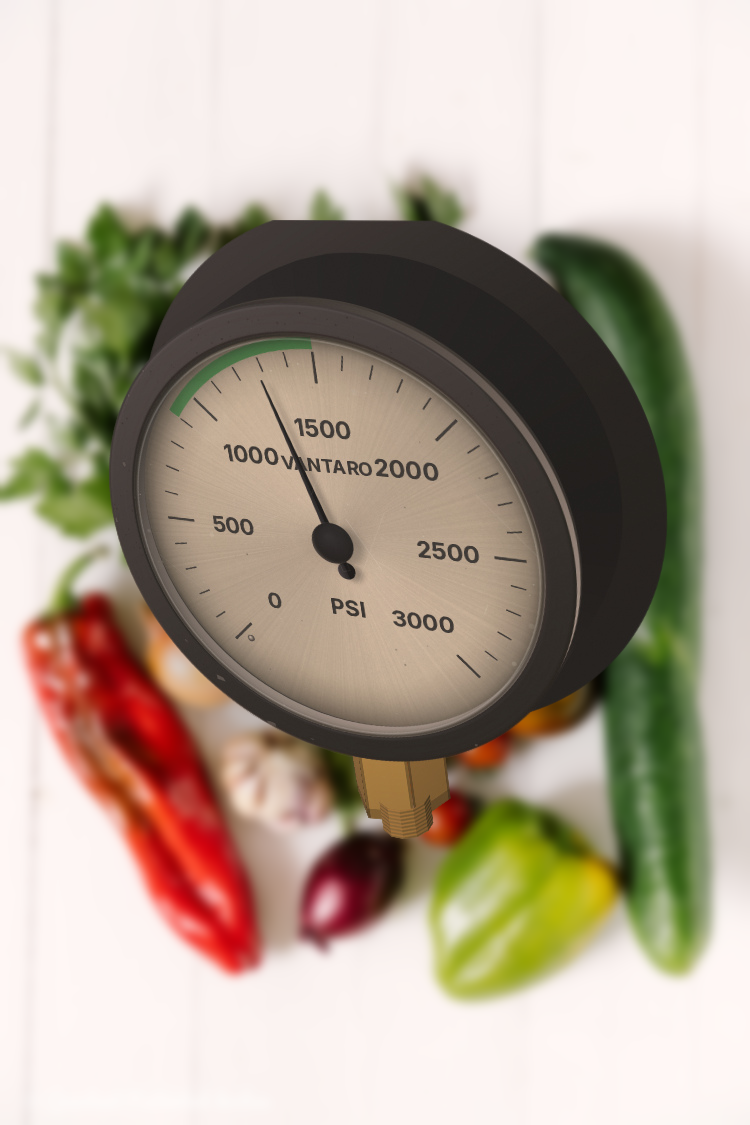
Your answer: {"value": 1300, "unit": "psi"}
